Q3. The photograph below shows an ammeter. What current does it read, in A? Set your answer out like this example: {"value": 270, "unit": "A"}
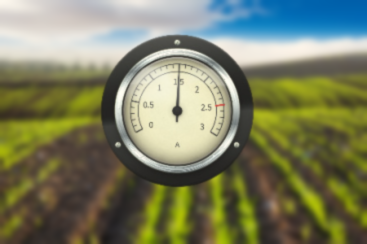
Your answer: {"value": 1.5, "unit": "A"}
